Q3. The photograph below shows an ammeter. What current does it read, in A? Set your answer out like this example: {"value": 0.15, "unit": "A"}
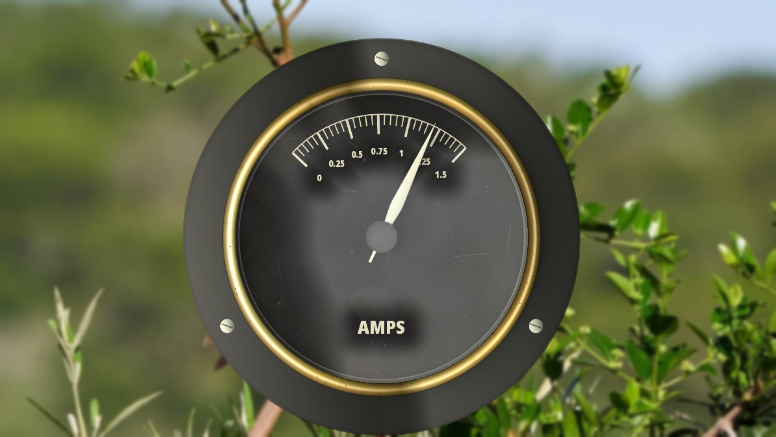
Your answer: {"value": 1.2, "unit": "A"}
